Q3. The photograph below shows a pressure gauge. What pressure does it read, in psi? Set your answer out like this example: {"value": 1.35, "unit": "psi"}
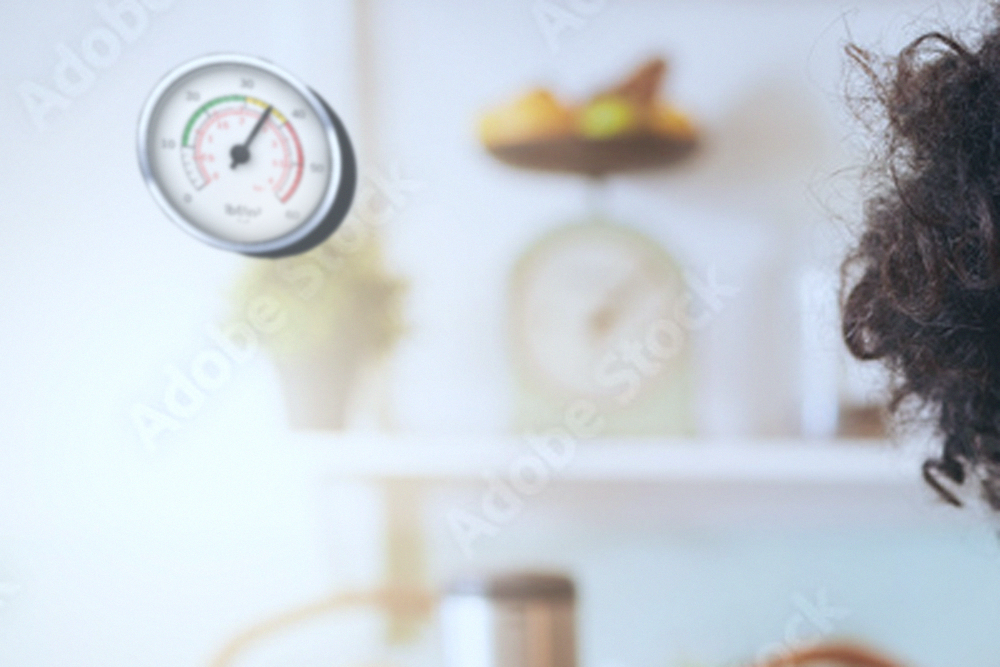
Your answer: {"value": 36, "unit": "psi"}
